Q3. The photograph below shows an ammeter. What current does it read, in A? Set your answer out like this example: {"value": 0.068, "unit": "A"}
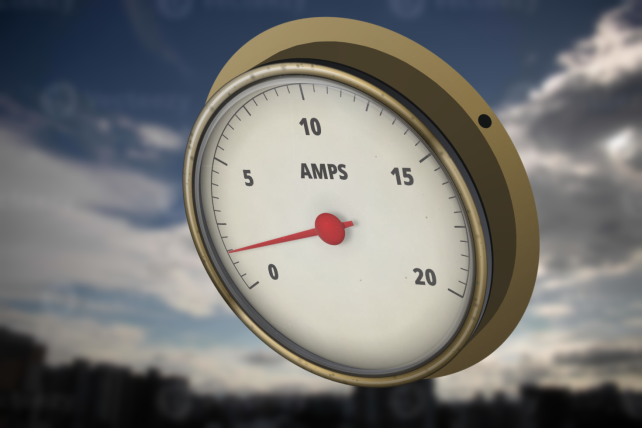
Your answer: {"value": 1.5, "unit": "A"}
